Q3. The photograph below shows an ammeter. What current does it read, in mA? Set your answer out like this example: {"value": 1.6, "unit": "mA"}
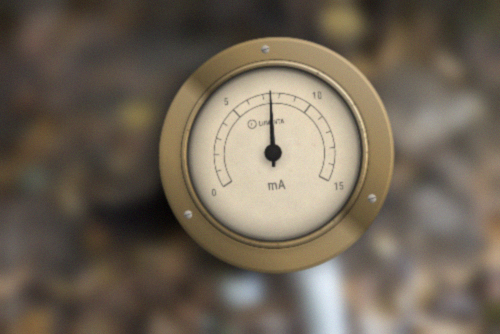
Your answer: {"value": 7.5, "unit": "mA"}
